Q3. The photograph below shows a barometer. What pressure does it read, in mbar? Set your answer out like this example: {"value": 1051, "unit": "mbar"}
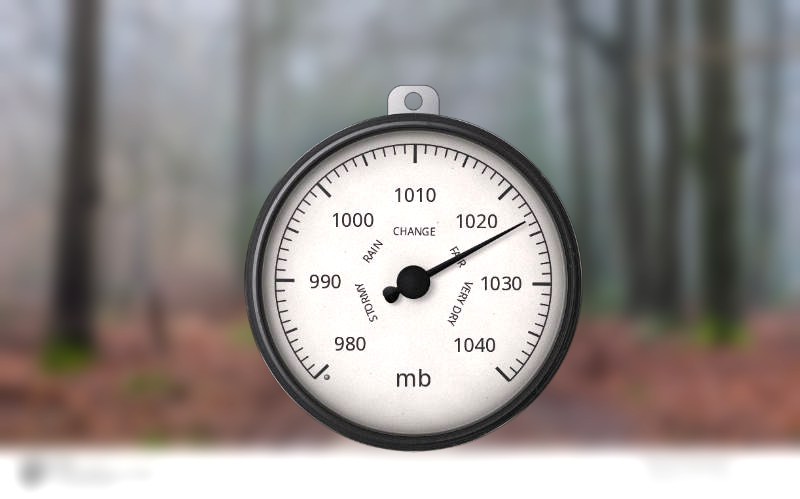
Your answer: {"value": 1023.5, "unit": "mbar"}
